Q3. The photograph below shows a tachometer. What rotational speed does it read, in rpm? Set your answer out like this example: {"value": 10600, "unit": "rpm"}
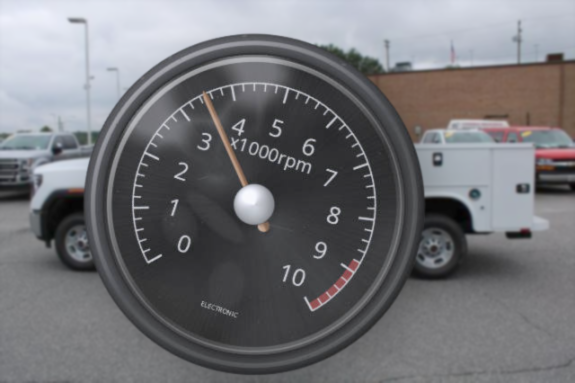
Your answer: {"value": 3500, "unit": "rpm"}
